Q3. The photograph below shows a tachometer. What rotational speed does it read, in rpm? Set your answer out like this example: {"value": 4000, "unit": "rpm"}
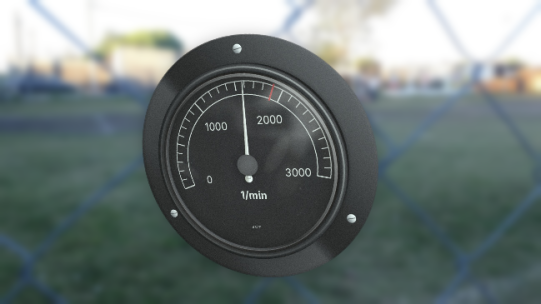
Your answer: {"value": 1600, "unit": "rpm"}
